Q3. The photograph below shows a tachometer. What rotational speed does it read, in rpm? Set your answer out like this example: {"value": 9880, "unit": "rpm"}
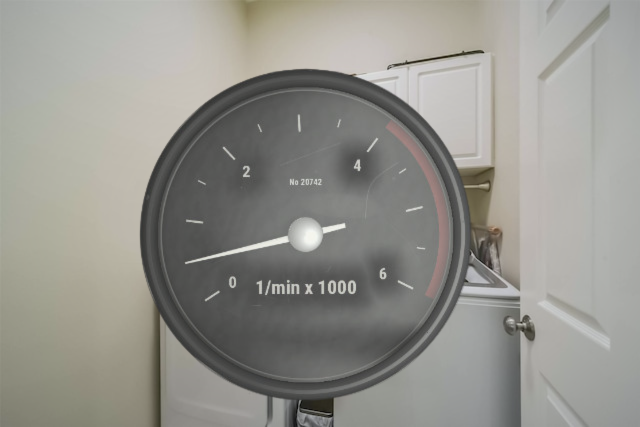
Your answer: {"value": 500, "unit": "rpm"}
